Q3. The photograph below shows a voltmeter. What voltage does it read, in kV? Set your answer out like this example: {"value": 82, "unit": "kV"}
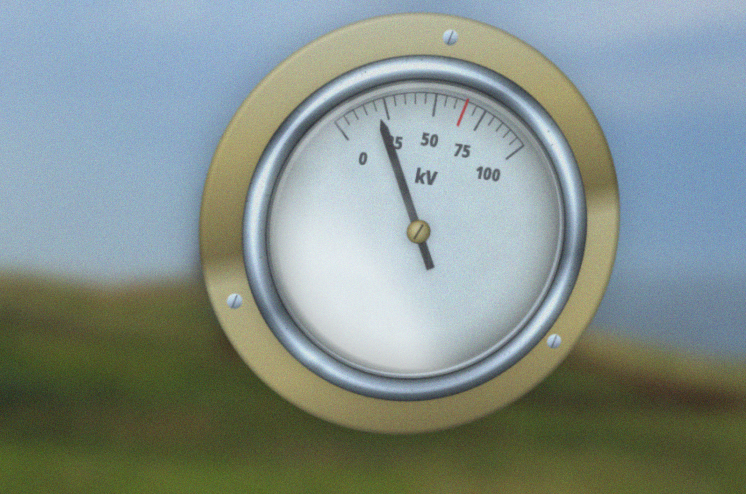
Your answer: {"value": 20, "unit": "kV"}
